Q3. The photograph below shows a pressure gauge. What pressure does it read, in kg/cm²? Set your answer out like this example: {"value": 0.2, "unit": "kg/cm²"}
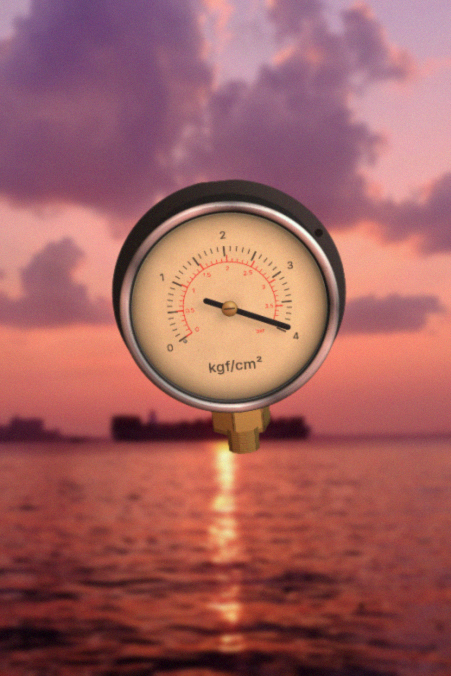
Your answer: {"value": 3.9, "unit": "kg/cm²"}
